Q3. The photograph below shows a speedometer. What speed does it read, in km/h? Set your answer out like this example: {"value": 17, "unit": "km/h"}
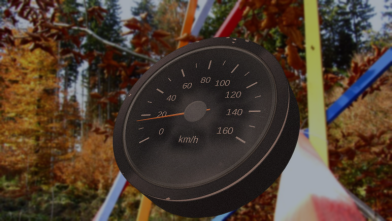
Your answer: {"value": 15, "unit": "km/h"}
